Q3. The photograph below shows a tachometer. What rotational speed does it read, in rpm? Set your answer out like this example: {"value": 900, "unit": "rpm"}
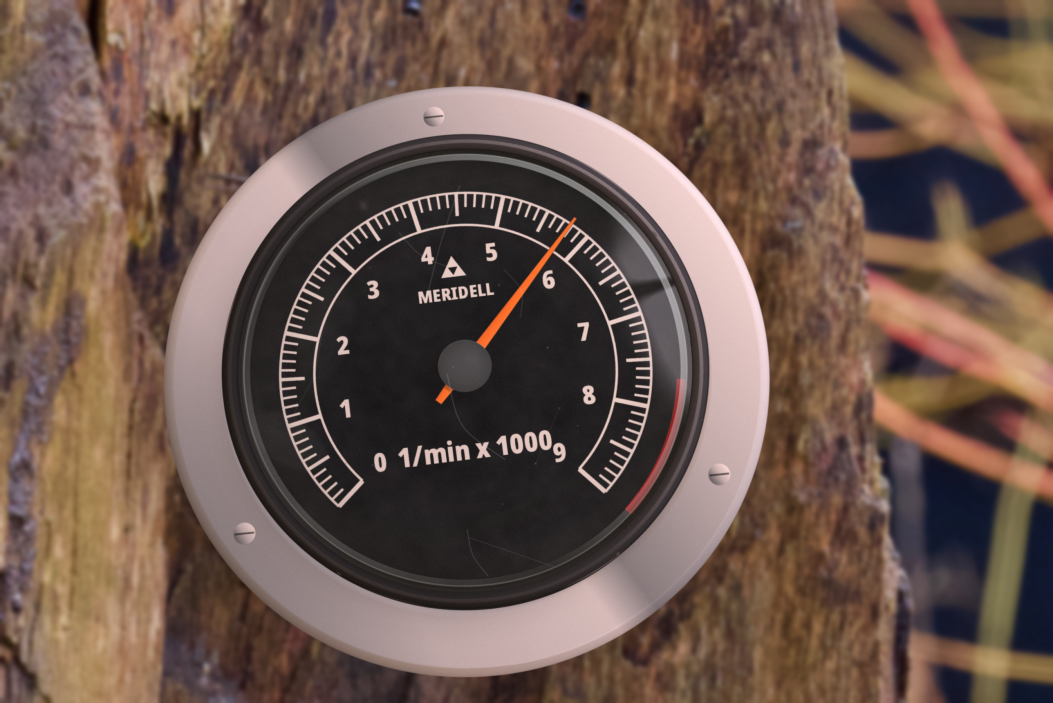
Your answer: {"value": 5800, "unit": "rpm"}
